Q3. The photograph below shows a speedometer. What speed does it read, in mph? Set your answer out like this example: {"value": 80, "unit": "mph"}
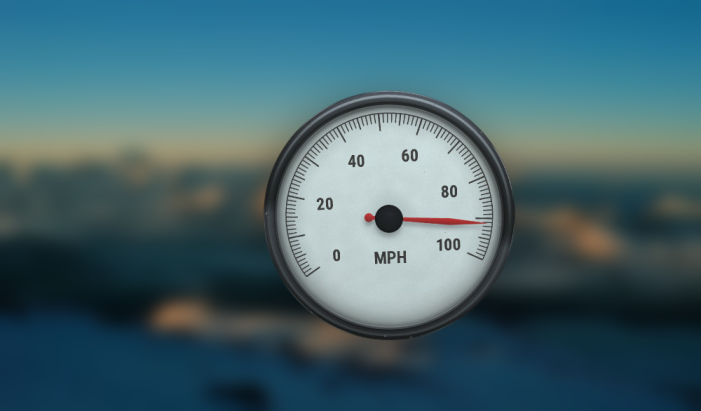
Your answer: {"value": 91, "unit": "mph"}
